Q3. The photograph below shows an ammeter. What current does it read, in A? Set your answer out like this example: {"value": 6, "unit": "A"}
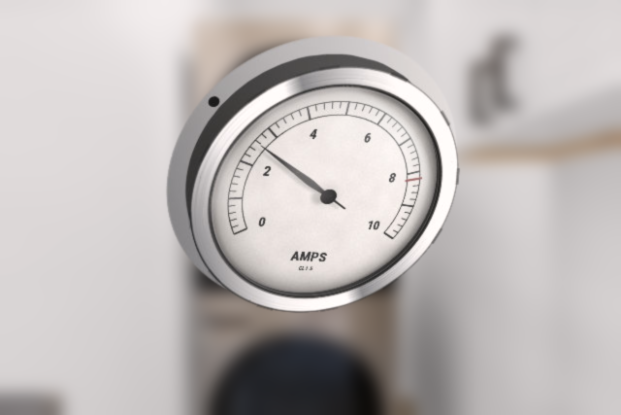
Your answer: {"value": 2.6, "unit": "A"}
